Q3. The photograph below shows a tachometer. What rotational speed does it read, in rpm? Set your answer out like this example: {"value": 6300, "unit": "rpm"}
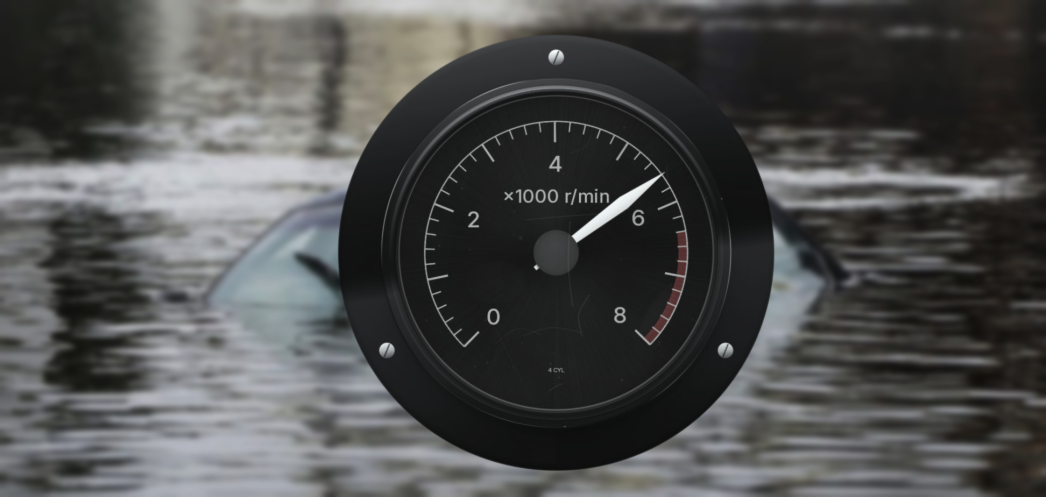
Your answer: {"value": 5600, "unit": "rpm"}
